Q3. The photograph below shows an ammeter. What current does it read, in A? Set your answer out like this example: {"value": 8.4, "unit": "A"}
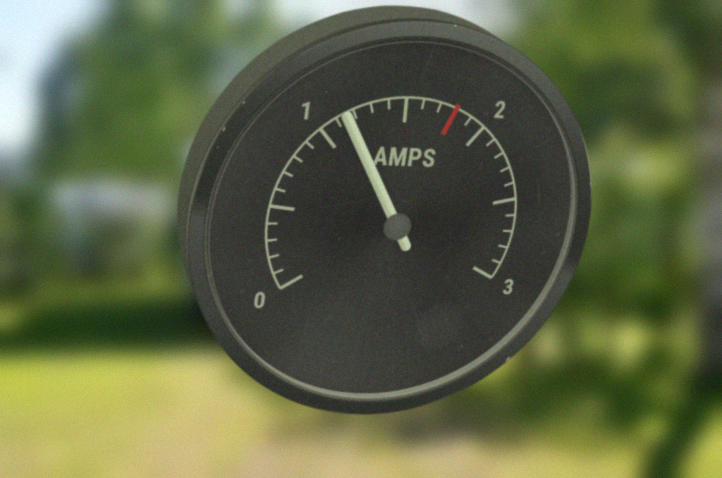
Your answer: {"value": 1.15, "unit": "A"}
